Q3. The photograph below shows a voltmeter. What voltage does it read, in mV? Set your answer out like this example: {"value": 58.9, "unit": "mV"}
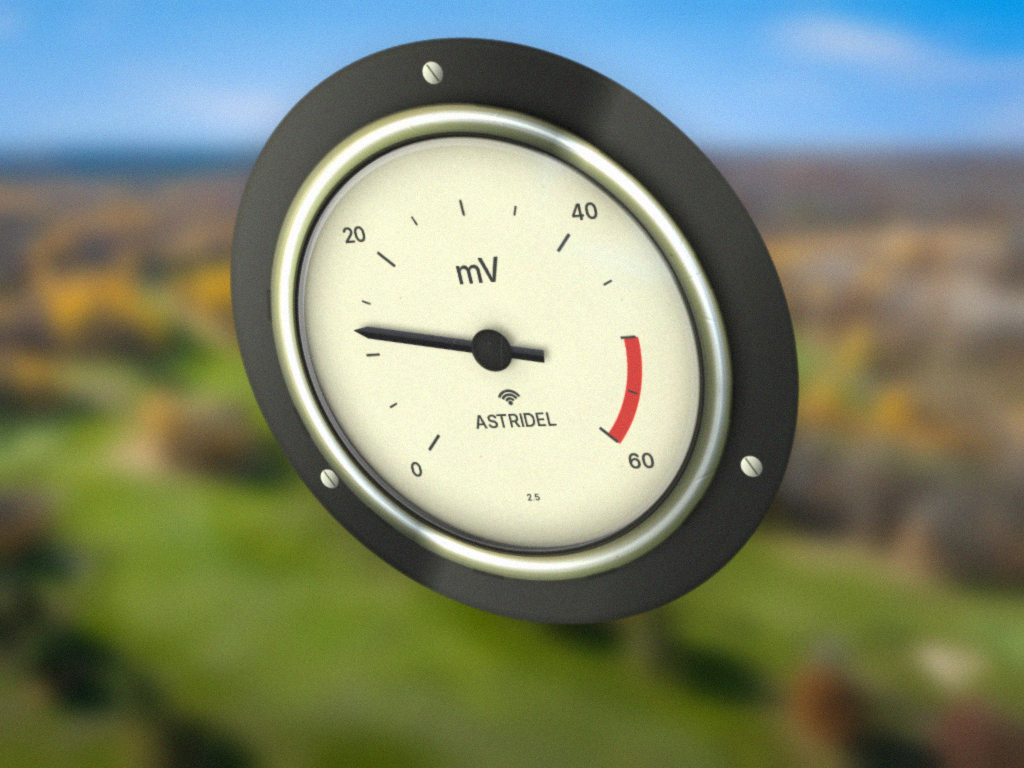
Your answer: {"value": 12.5, "unit": "mV"}
